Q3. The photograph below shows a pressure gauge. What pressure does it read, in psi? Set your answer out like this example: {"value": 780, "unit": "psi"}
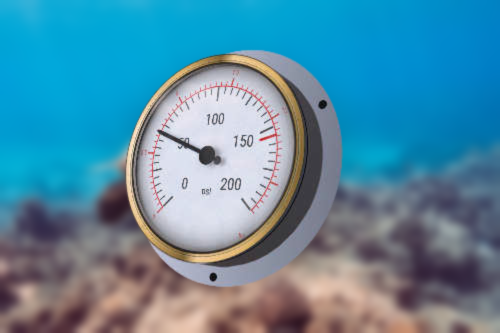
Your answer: {"value": 50, "unit": "psi"}
